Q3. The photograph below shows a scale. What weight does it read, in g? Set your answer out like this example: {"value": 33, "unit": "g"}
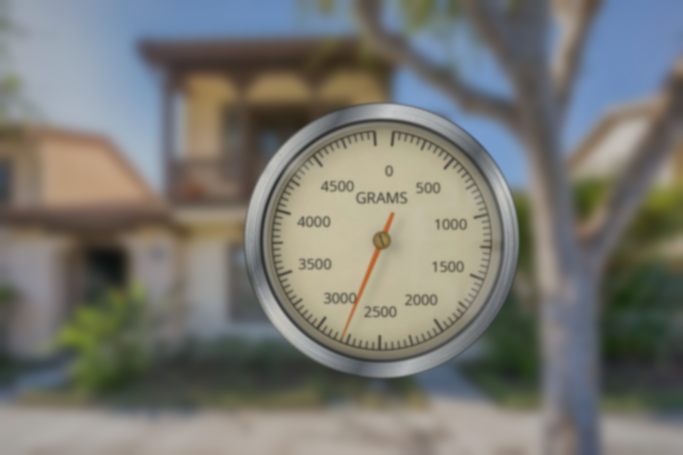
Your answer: {"value": 2800, "unit": "g"}
